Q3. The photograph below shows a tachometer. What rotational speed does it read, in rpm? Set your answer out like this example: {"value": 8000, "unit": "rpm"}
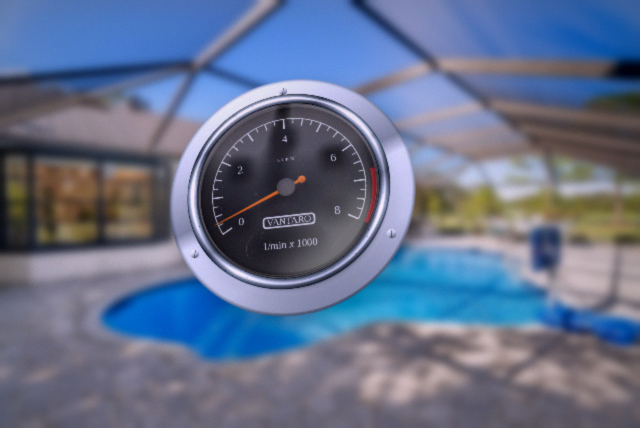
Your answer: {"value": 250, "unit": "rpm"}
